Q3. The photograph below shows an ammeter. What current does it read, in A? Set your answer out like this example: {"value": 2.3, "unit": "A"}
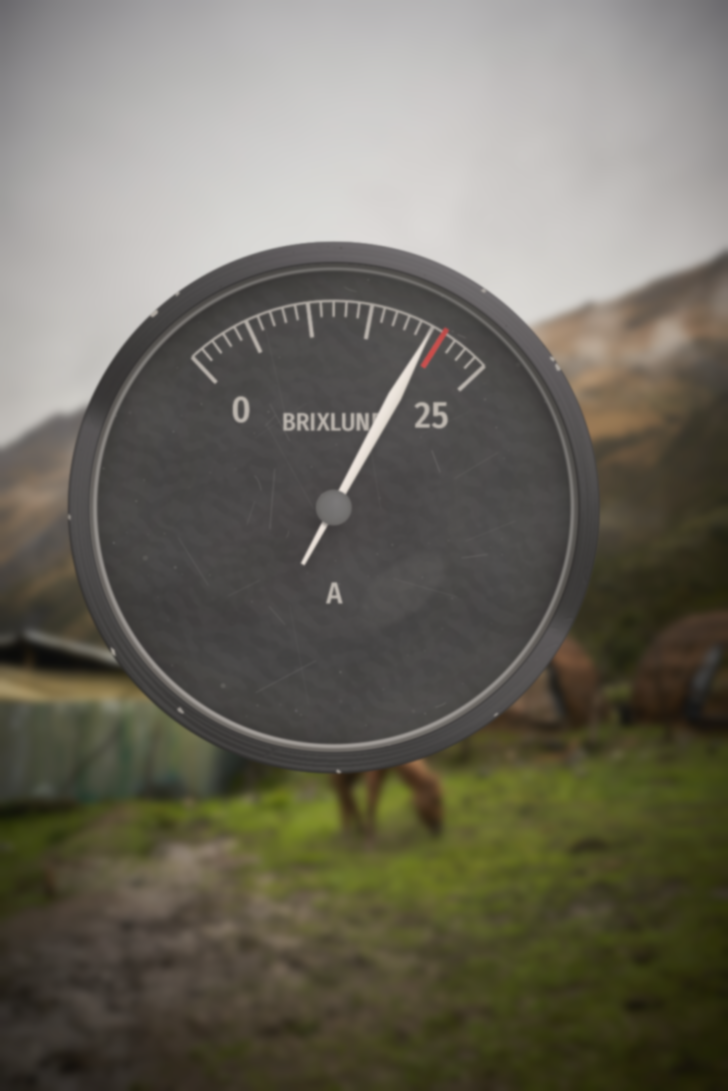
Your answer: {"value": 20, "unit": "A"}
